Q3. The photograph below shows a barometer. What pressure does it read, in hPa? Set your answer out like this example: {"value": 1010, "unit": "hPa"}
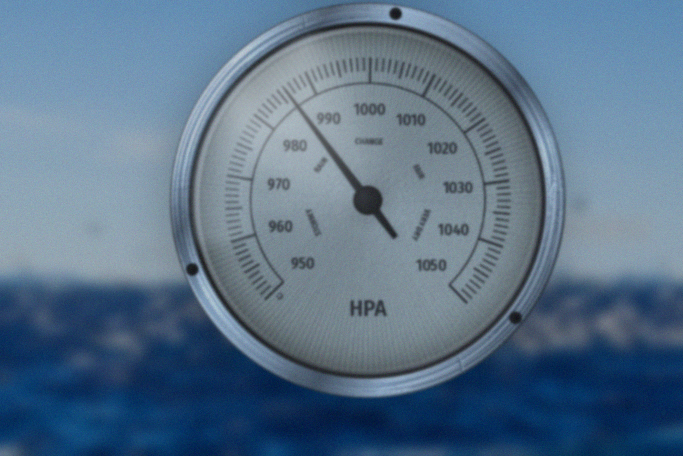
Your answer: {"value": 986, "unit": "hPa"}
